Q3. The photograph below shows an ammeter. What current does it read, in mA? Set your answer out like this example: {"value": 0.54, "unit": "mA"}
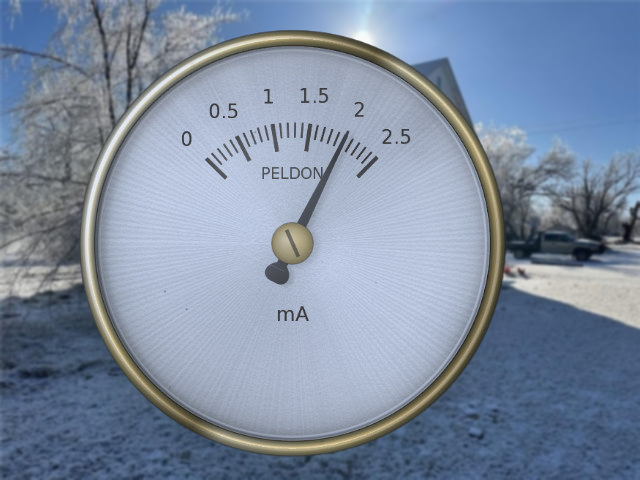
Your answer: {"value": 2, "unit": "mA"}
